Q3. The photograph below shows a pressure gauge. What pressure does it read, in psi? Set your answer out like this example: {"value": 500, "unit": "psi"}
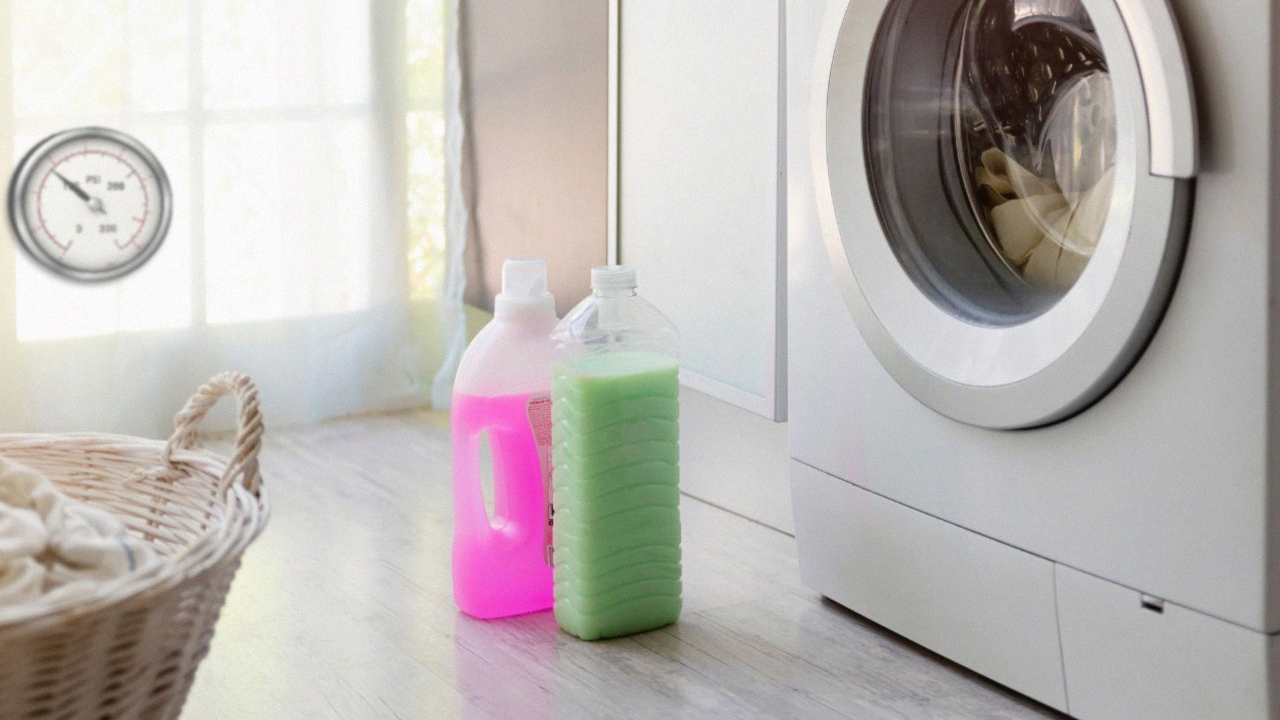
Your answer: {"value": 100, "unit": "psi"}
